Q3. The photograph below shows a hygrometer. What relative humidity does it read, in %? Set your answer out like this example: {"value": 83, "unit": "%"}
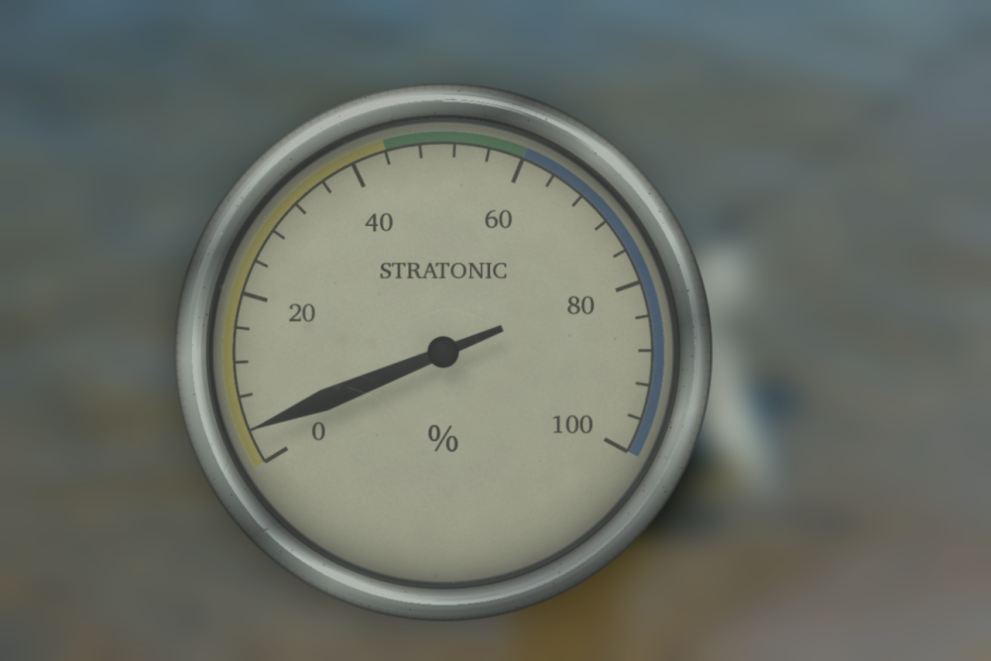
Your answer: {"value": 4, "unit": "%"}
